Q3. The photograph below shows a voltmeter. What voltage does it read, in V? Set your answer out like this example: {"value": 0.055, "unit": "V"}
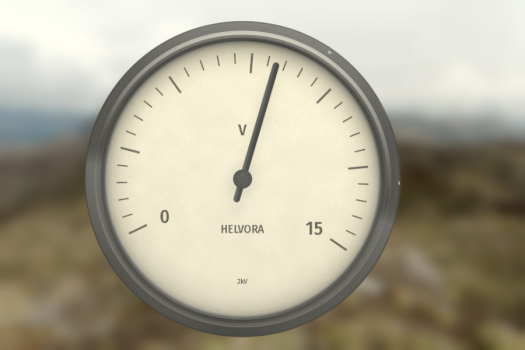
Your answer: {"value": 8.25, "unit": "V"}
